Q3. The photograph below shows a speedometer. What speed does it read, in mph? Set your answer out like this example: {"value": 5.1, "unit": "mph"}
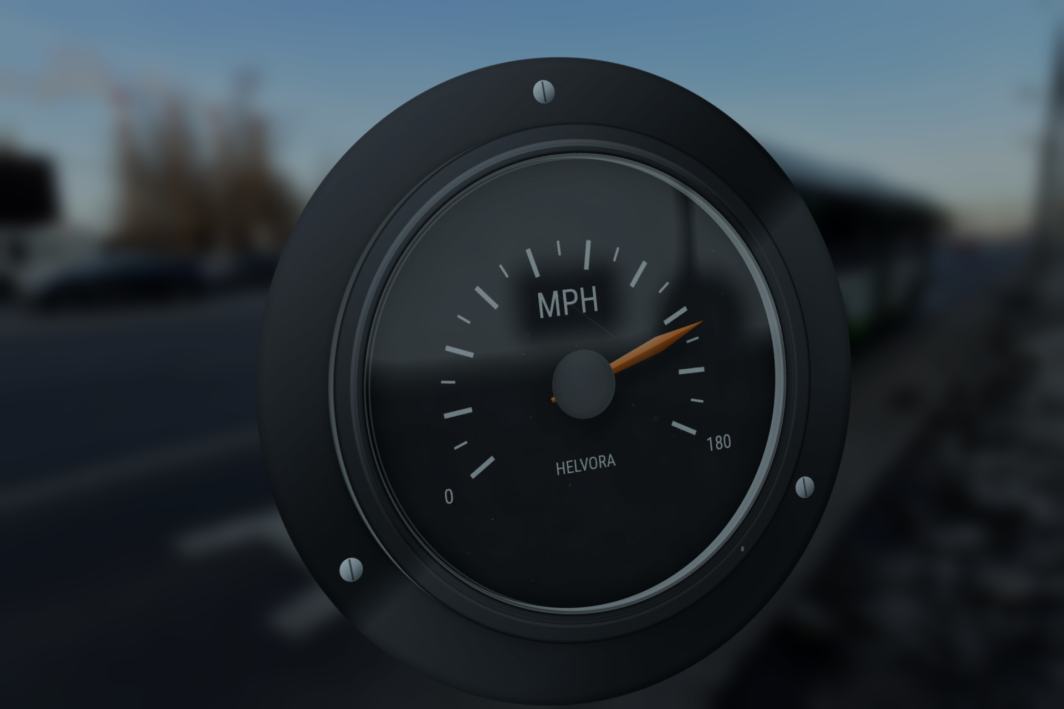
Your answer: {"value": 145, "unit": "mph"}
